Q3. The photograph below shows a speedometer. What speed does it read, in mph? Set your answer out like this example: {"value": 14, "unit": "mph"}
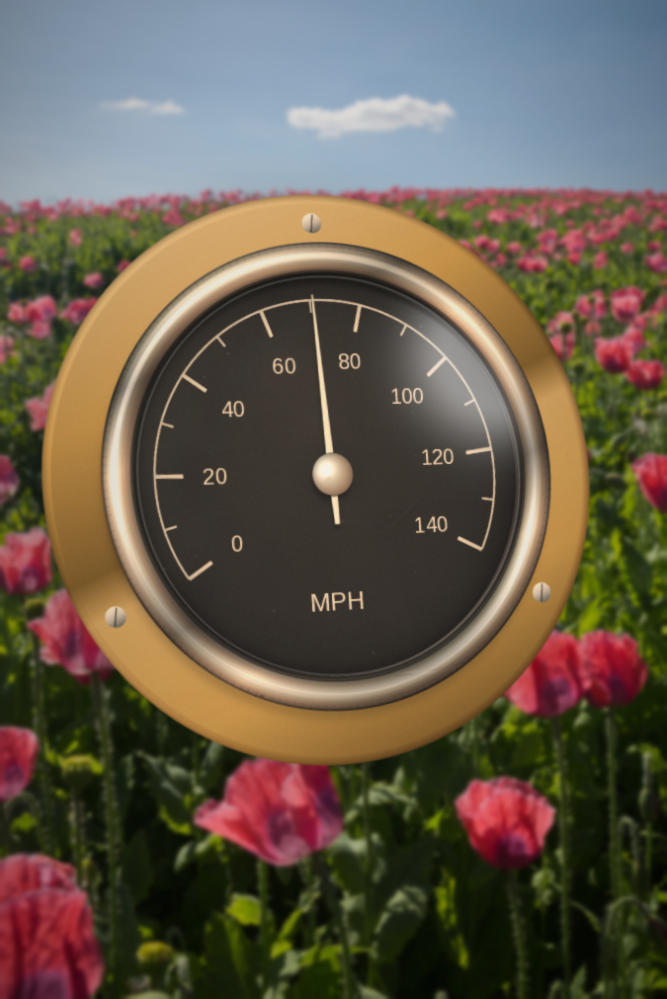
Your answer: {"value": 70, "unit": "mph"}
